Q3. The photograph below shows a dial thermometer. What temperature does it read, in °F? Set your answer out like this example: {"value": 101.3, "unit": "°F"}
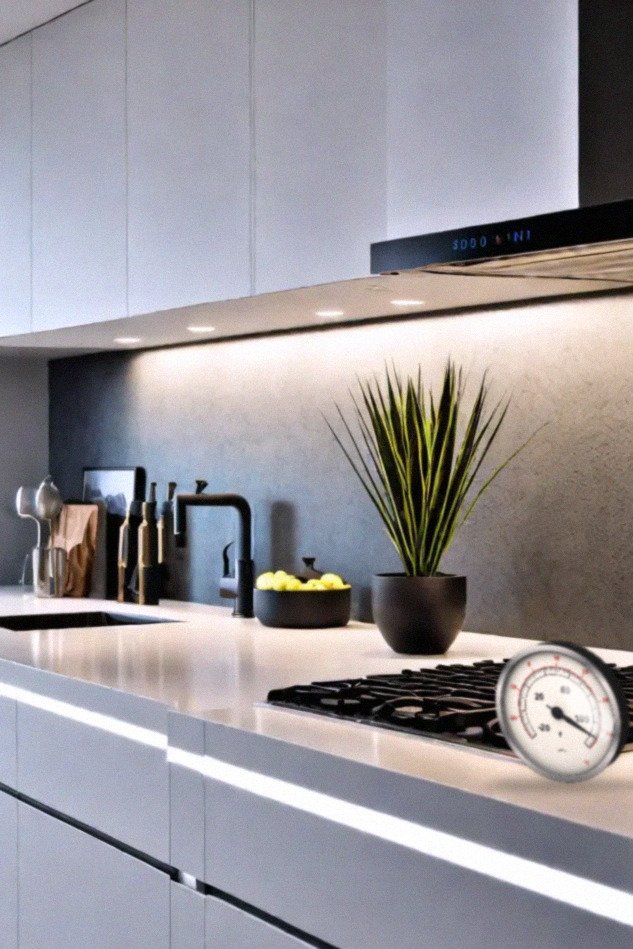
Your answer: {"value": 110, "unit": "°F"}
